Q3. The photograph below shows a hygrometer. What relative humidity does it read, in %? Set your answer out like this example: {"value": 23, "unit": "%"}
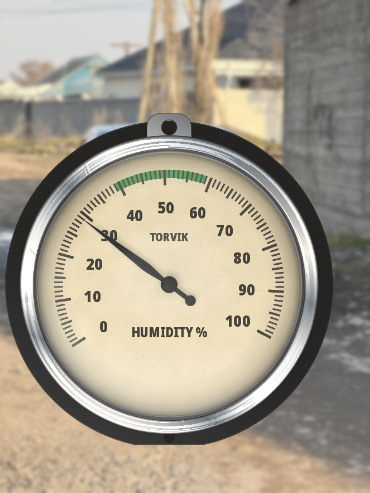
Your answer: {"value": 29, "unit": "%"}
